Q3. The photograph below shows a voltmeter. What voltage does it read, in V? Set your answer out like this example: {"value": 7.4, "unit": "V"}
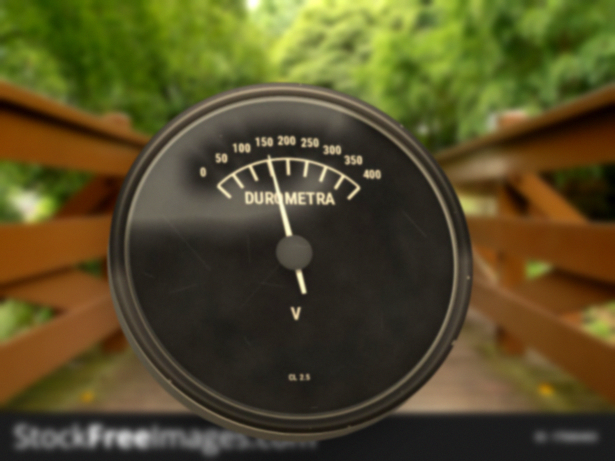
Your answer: {"value": 150, "unit": "V"}
